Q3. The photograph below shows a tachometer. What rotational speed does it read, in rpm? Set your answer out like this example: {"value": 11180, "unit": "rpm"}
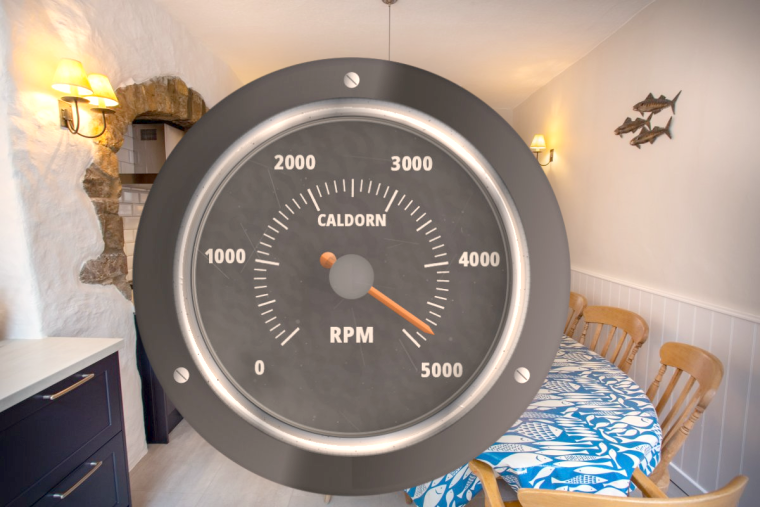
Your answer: {"value": 4800, "unit": "rpm"}
